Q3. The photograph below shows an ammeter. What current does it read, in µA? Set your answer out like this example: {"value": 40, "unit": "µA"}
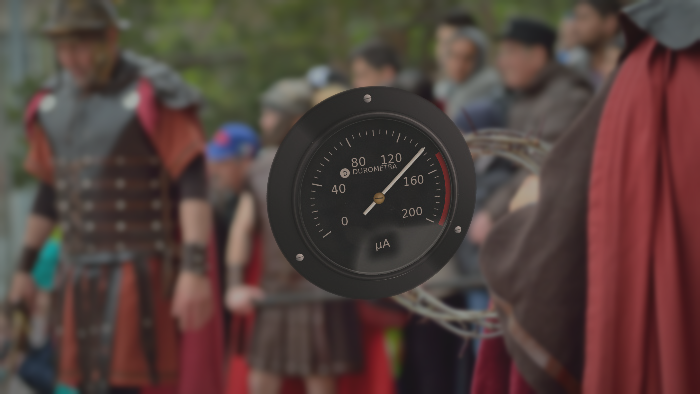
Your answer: {"value": 140, "unit": "µA"}
